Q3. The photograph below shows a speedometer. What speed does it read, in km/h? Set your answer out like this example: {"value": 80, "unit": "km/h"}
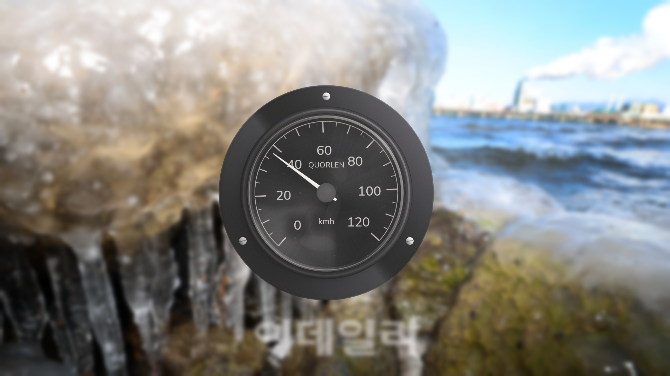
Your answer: {"value": 37.5, "unit": "km/h"}
